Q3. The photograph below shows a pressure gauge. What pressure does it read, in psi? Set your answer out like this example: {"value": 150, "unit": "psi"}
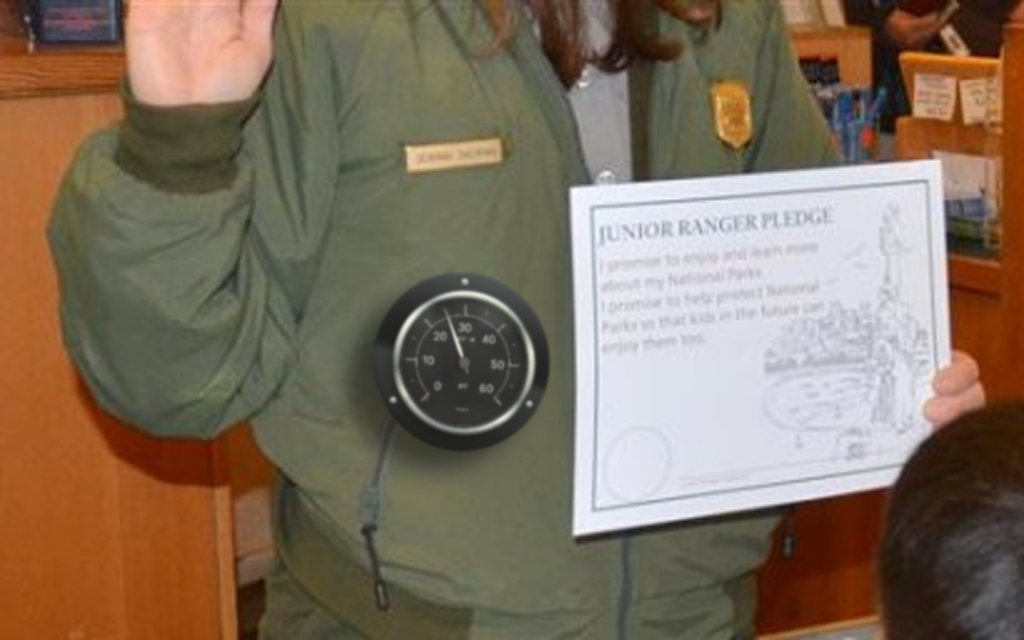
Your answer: {"value": 25, "unit": "psi"}
